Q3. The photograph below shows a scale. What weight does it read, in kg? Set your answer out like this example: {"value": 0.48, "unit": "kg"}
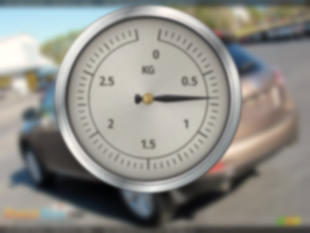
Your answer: {"value": 0.7, "unit": "kg"}
